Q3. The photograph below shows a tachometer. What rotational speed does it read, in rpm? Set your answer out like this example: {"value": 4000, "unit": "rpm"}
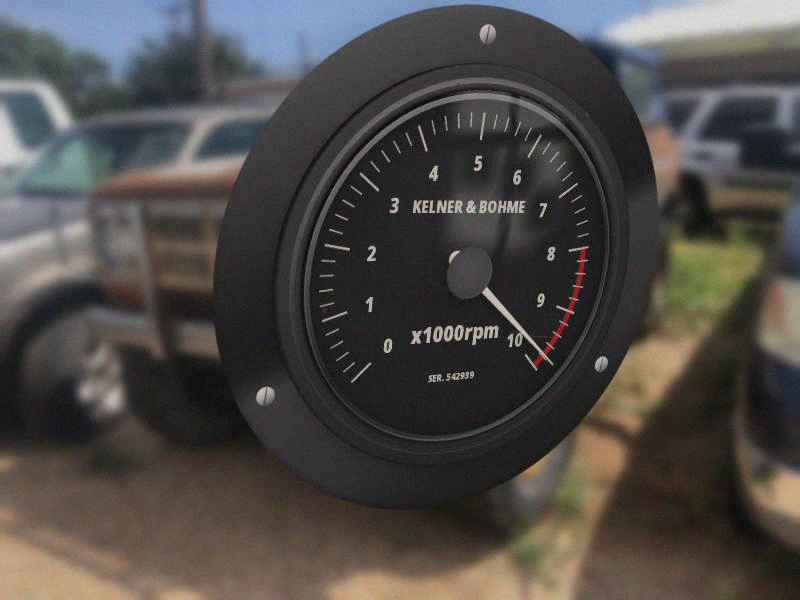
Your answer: {"value": 9800, "unit": "rpm"}
